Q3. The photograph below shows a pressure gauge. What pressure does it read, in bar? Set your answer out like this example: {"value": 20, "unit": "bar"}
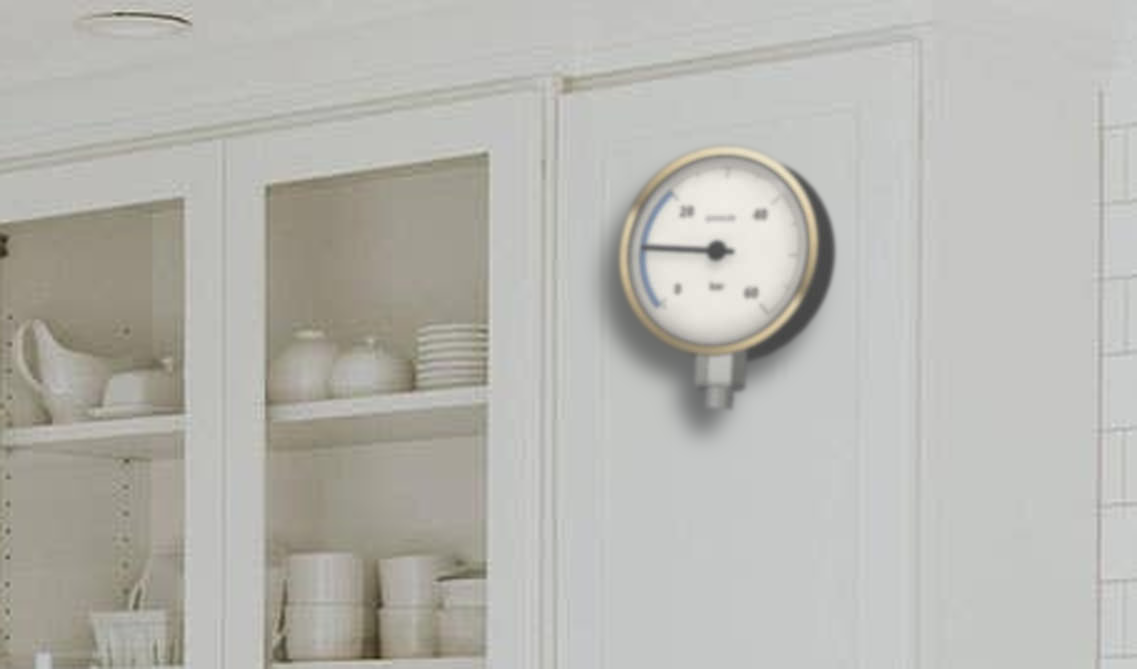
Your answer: {"value": 10, "unit": "bar"}
